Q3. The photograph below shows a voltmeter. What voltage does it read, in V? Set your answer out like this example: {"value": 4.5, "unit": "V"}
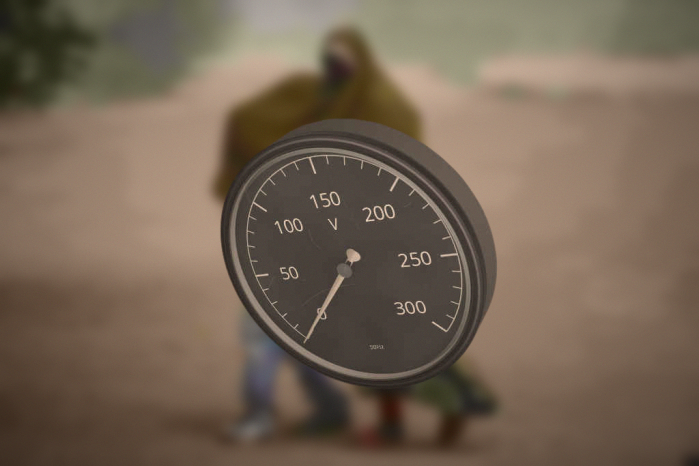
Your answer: {"value": 0, "unit": "V"}
